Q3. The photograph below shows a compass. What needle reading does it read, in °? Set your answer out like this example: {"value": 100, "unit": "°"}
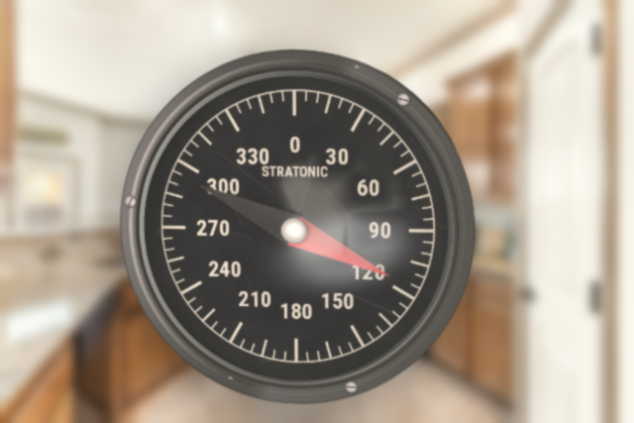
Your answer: {"value": 115, "unit": "°"}
